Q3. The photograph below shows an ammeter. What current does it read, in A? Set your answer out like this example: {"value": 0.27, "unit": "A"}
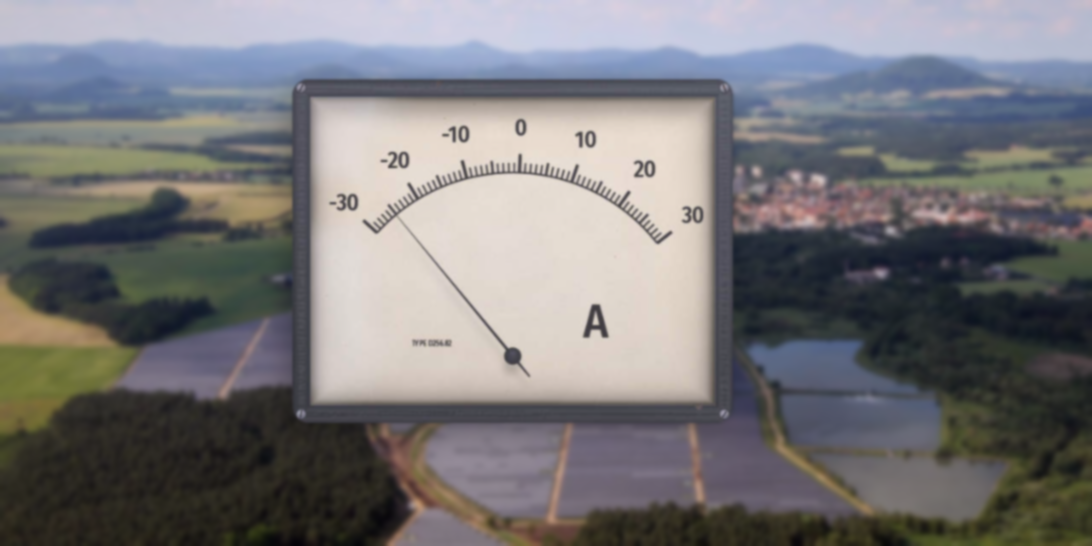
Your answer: {"value": -25, "unit": "A"}
